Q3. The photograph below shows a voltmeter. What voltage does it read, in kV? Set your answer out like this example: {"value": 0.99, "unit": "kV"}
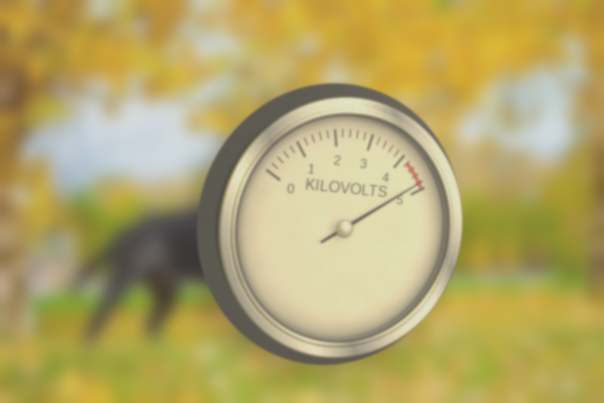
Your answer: {"value": 4.8, "unit": "kV"}
